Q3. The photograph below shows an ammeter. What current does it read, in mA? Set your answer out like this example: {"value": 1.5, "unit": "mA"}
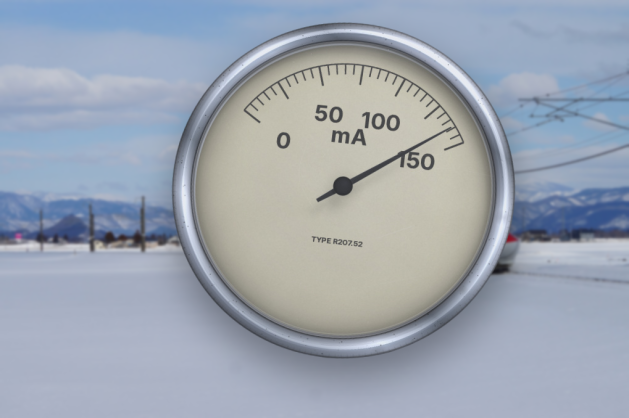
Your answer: {"value": 140, "unit": "mA"}
